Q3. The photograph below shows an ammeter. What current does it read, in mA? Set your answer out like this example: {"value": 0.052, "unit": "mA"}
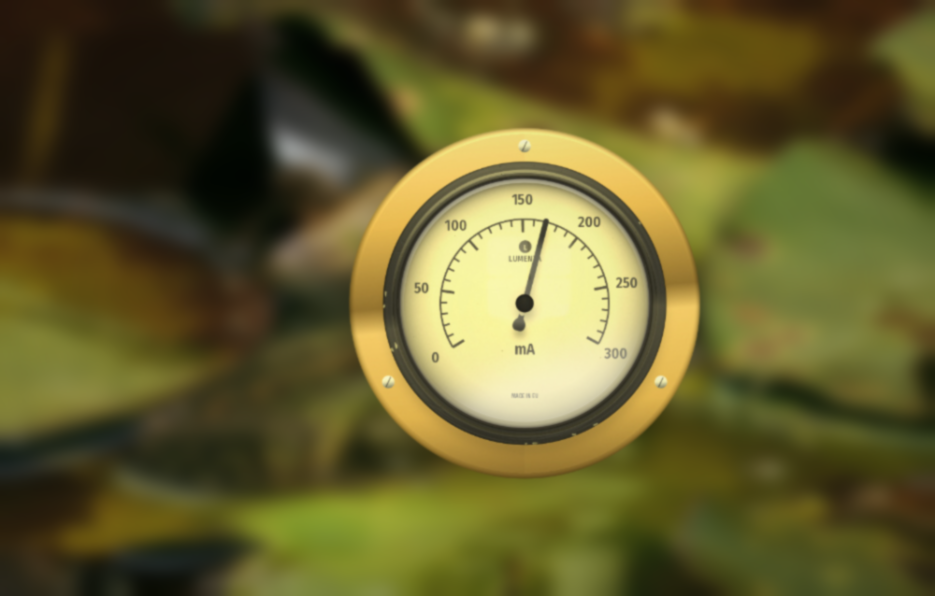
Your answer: {"value": 170, "unit": "mA"}
